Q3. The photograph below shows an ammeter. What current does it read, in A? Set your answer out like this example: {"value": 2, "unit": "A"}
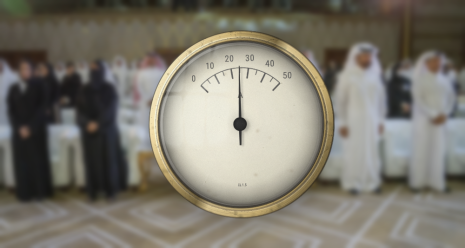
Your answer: {"value": 25, "unit": "A"}
